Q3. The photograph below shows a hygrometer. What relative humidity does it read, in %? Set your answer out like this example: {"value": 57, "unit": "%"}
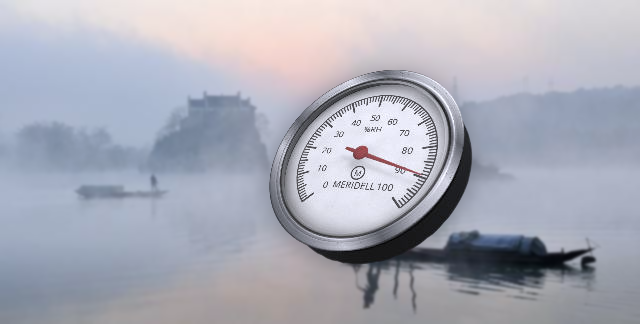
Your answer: {"value": 90, "unit": "%"}
